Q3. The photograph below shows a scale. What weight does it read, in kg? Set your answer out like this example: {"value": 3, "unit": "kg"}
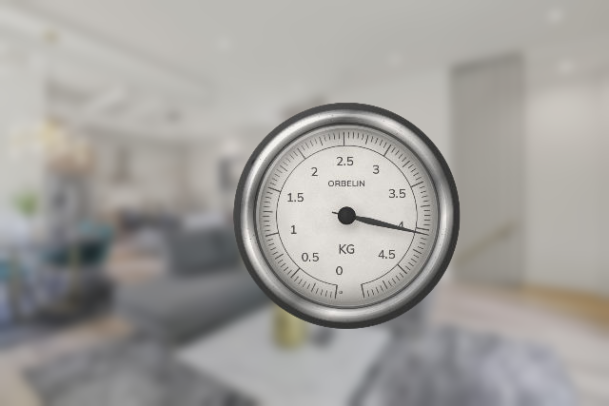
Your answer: {"value": 4.05, "unit": "kg"}
